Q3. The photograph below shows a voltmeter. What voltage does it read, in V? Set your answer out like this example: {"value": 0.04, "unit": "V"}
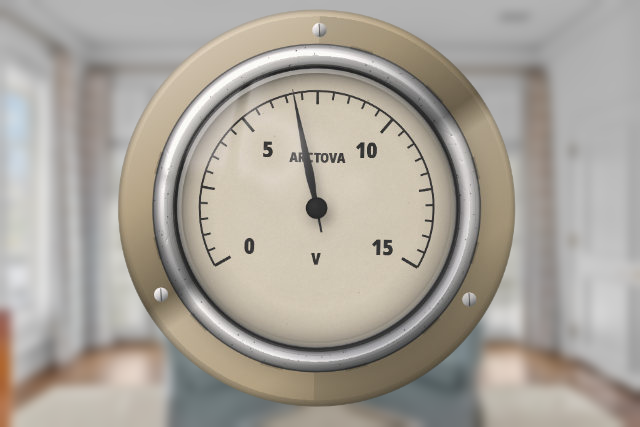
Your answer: {"value": 6.75, "unit": "V"}
